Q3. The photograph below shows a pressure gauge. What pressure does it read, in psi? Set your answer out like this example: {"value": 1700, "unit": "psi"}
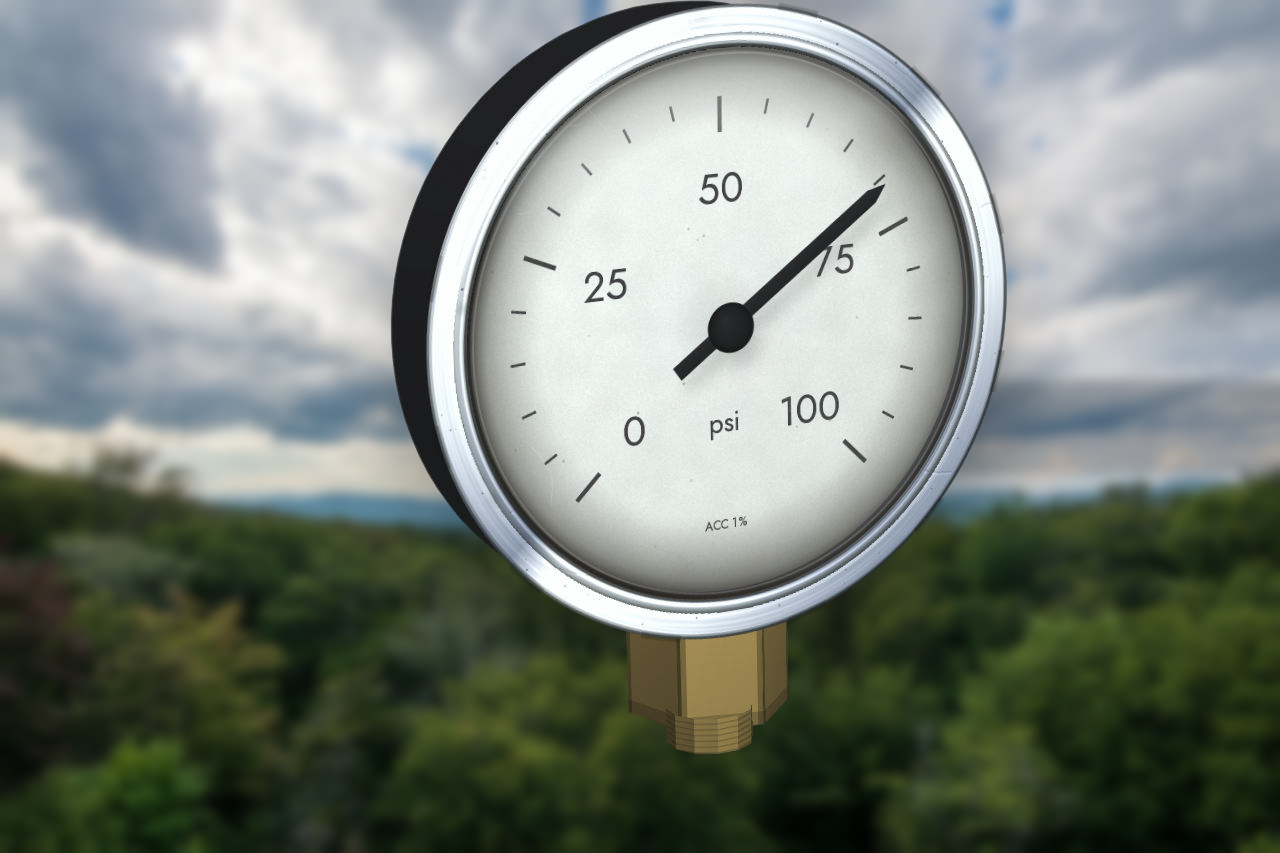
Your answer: {"value": 70, "unit": "psi"}
